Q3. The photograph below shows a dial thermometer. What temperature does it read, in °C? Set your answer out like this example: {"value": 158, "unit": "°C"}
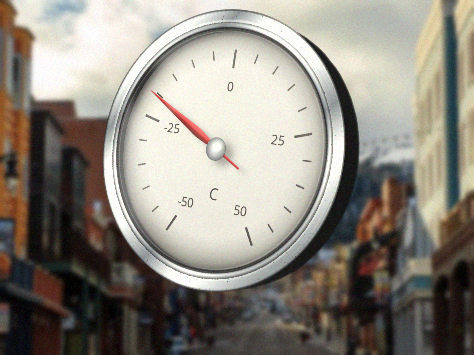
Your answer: {"value": -20, "unit": "°C"}
